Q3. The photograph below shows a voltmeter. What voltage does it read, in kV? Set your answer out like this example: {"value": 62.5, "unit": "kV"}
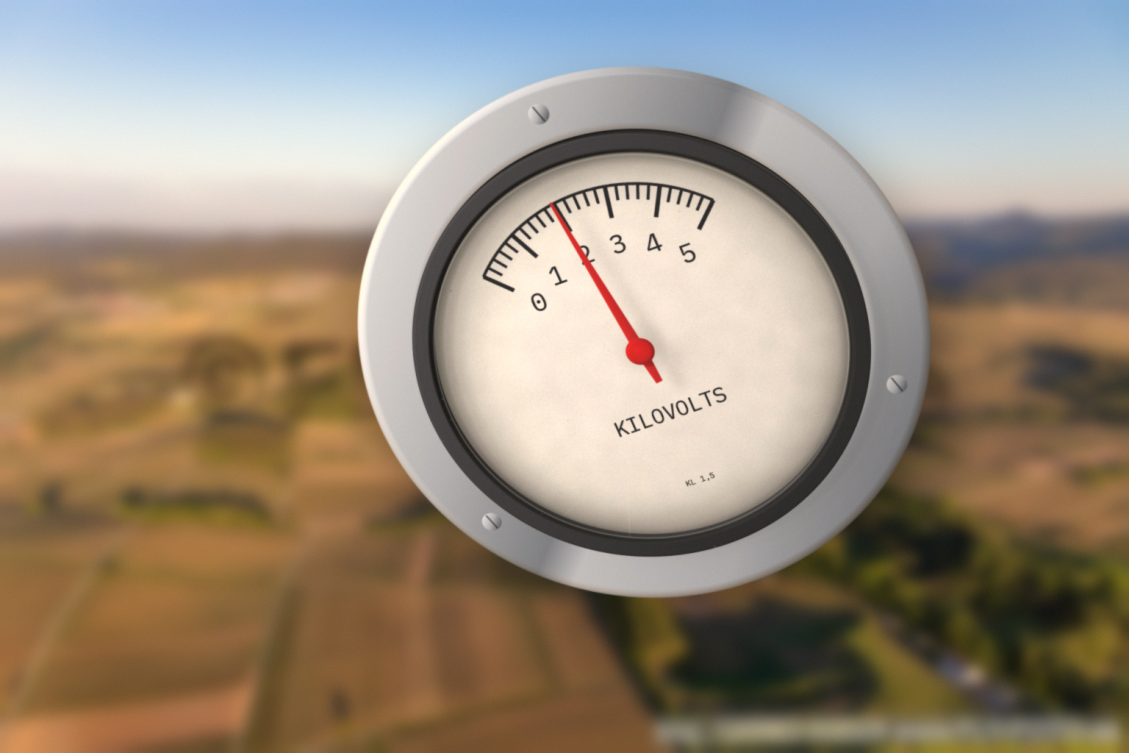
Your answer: {"value": 2, "unit": "kV"}
